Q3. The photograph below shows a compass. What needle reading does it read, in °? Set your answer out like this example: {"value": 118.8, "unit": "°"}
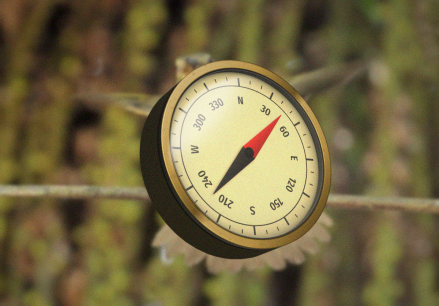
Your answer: {"value": 45, "unit": "°"}
